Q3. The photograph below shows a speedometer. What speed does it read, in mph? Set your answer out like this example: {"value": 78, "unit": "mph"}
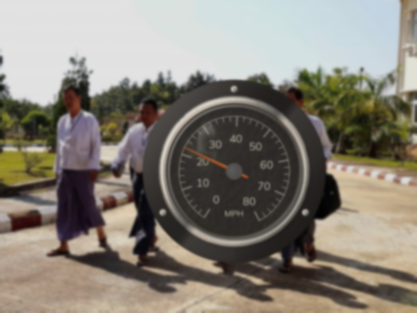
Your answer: {"value": 22, "unit": "mph"}
